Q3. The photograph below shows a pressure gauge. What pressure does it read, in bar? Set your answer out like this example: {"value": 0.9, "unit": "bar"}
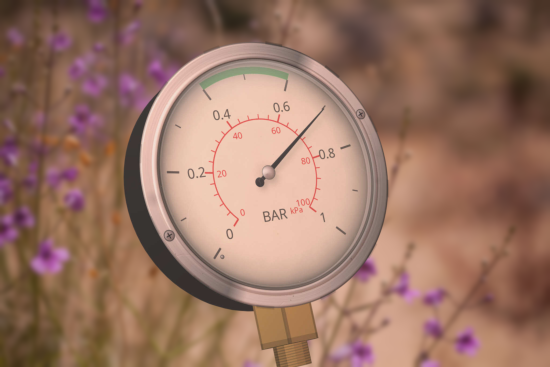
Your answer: {"value": 0.7, "unit": "bar"}
